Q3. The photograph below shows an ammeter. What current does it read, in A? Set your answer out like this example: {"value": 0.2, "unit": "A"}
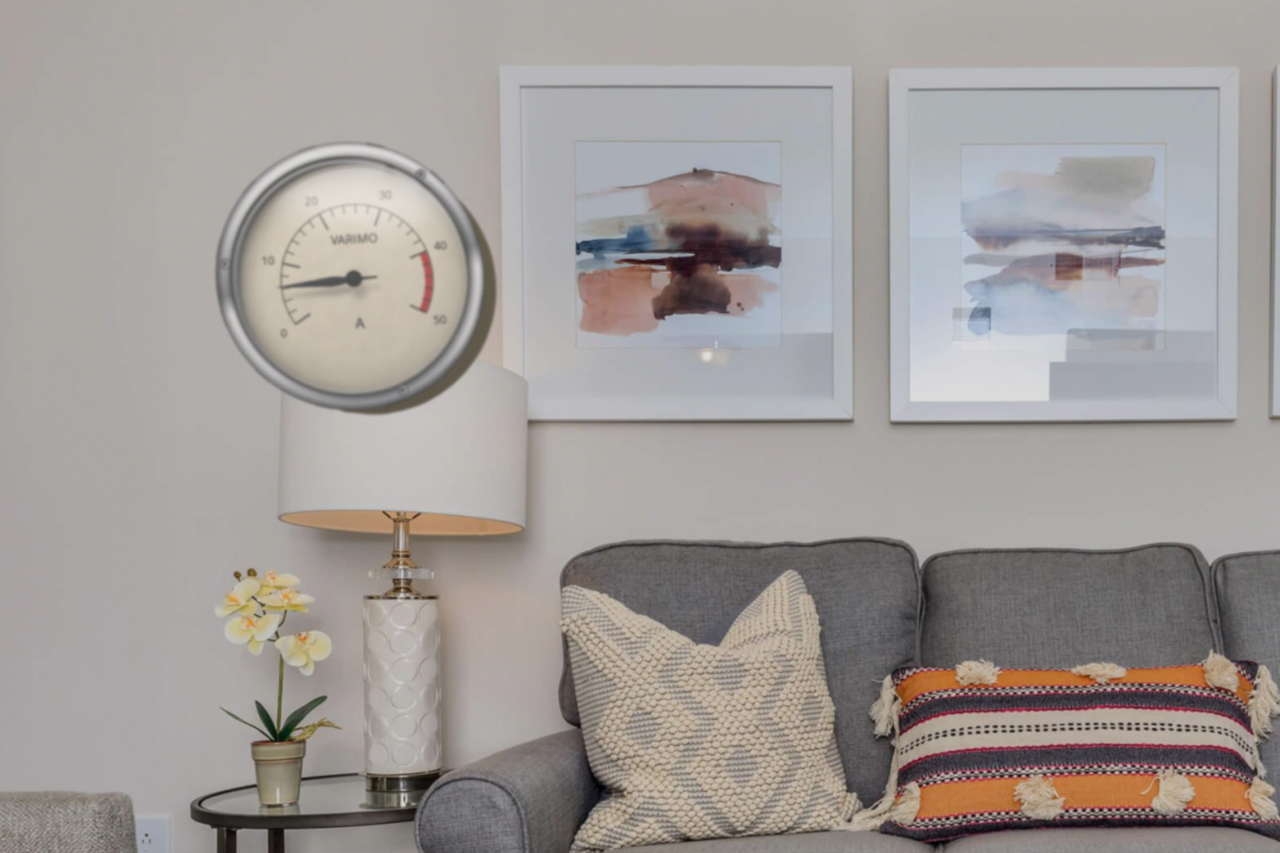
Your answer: {"value": 6, "unit": "A"}
